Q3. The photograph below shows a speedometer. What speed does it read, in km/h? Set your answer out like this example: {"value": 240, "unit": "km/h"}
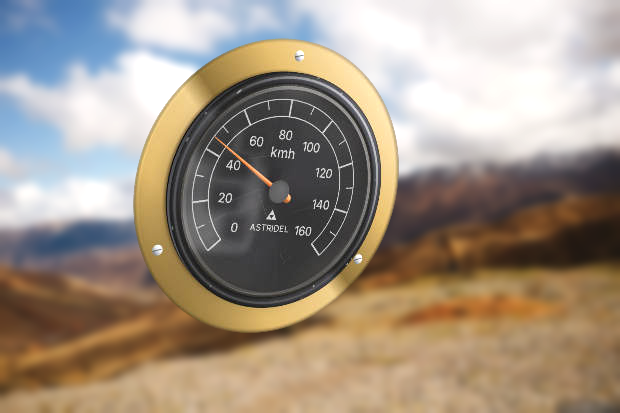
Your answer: {"value": 45, "unit": "km/h"}
